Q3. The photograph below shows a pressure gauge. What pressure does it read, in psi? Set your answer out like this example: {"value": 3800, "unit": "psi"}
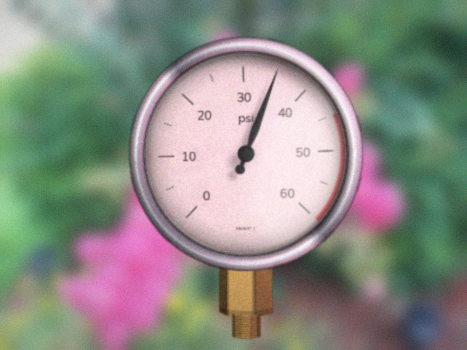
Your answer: {"value": 35, "unit": "psi"}
